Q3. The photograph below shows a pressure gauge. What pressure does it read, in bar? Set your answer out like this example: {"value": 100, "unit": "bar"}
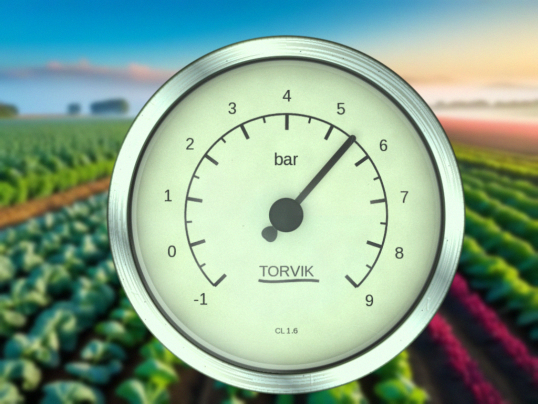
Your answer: {"value": 5.5, "unit": "bar"}
